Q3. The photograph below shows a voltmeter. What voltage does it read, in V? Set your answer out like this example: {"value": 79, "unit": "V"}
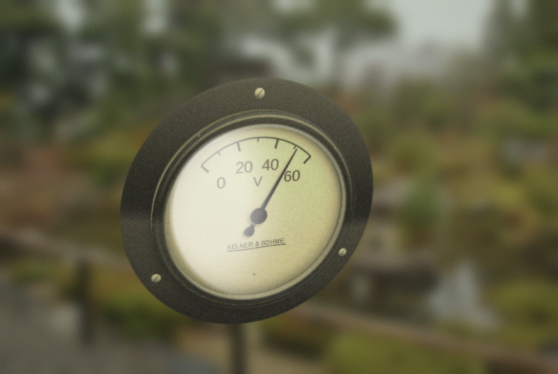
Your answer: {"value": 50, "unit": "V"}
